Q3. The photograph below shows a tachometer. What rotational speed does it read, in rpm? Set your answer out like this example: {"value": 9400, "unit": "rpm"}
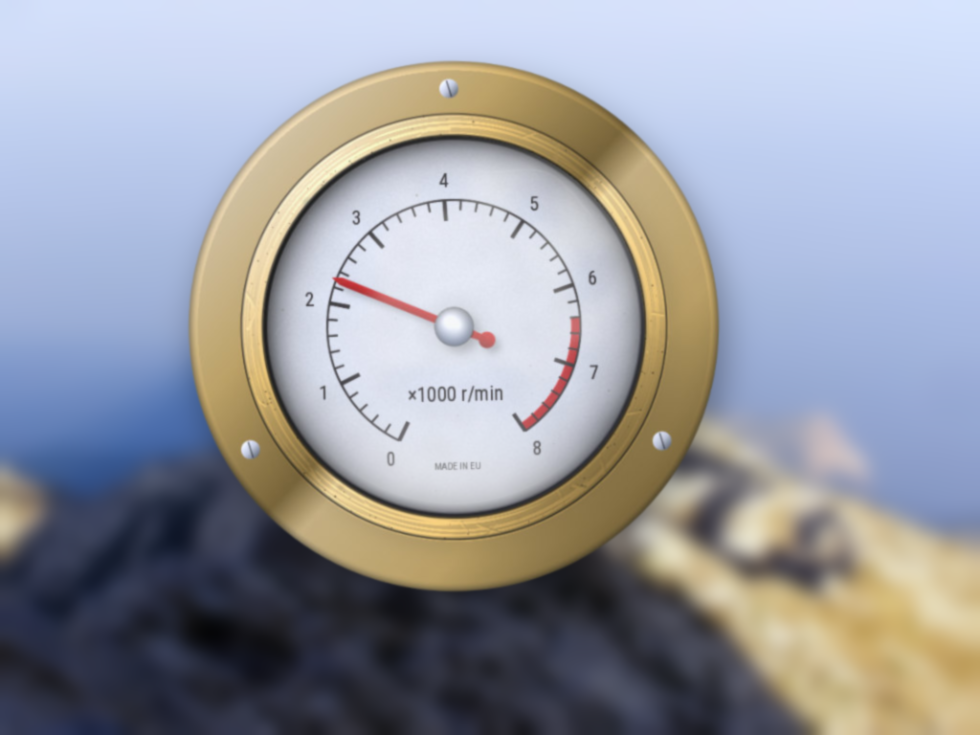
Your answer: {"value": 2300, "unit": "rpm"}
